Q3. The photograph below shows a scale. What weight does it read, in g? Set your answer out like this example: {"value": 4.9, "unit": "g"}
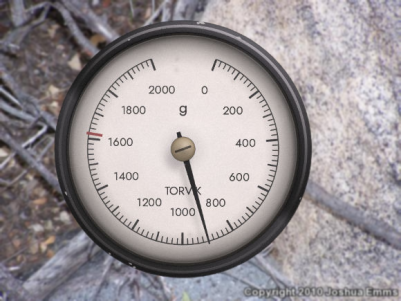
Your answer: {"value": 900, "unit": "g"}
